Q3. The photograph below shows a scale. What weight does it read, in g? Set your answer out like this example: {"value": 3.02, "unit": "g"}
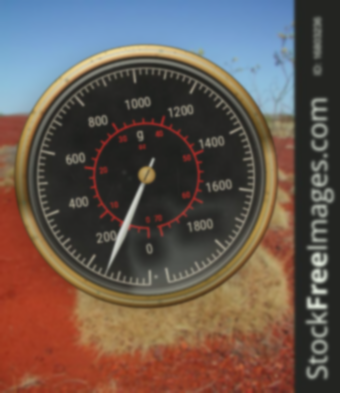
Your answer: {"value": 140, "unit": "g"}
